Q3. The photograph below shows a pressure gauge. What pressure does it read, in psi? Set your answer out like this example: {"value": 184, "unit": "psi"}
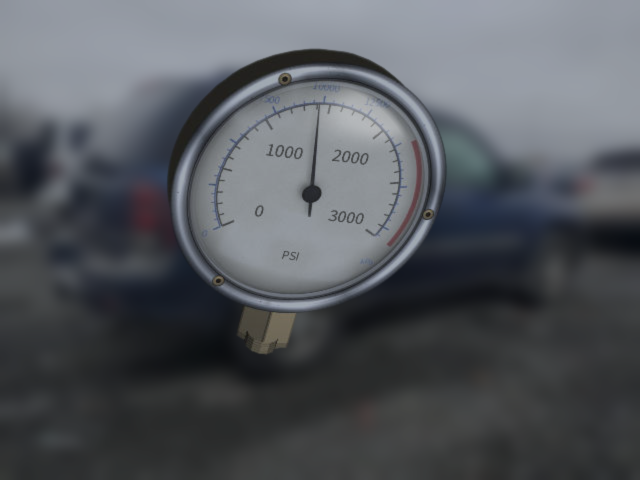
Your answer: {"value": 1400, "unit": "psi"}
